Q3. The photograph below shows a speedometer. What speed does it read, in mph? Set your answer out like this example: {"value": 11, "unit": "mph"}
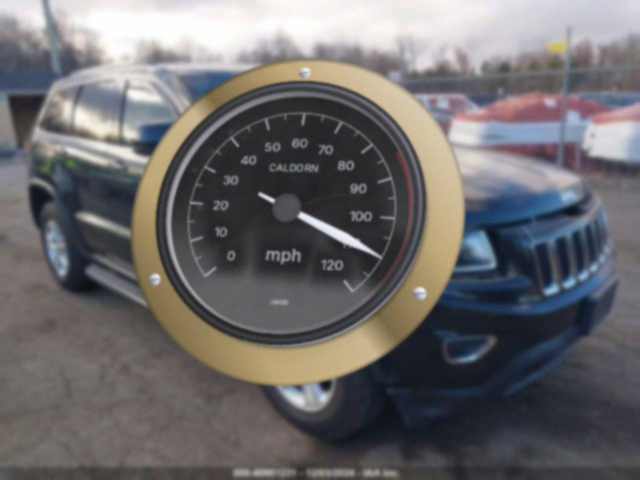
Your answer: {"value": 110, "unit": "mph"}
